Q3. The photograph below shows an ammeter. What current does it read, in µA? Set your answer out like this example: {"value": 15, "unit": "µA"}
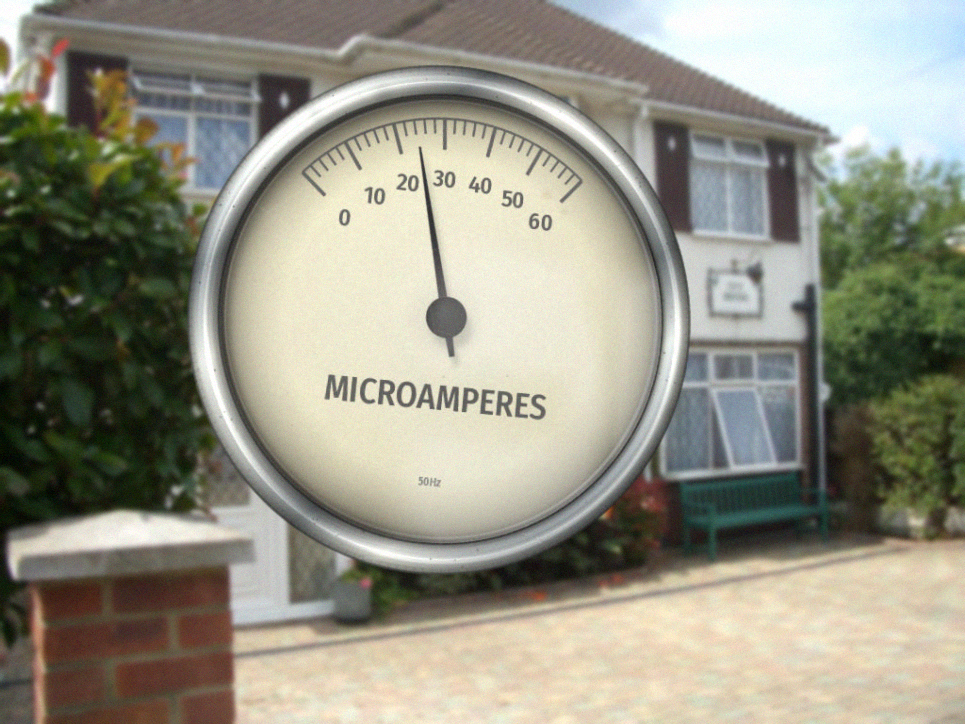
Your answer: {"value": 24, "unit": "µA"}
